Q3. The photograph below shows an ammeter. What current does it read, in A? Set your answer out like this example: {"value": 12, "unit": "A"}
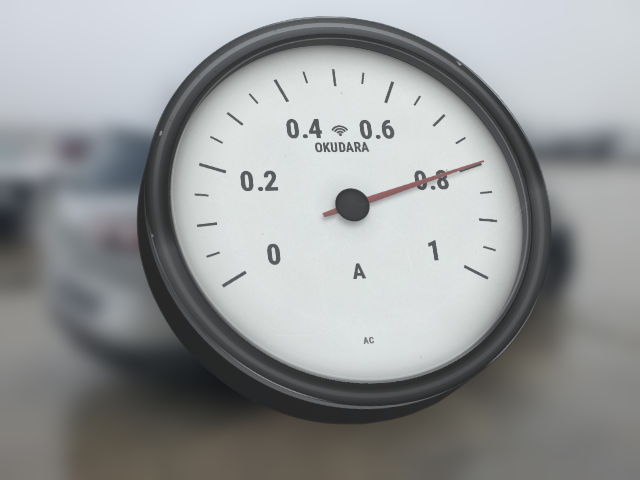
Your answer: {"value": 0.8, "unit": "A"}
